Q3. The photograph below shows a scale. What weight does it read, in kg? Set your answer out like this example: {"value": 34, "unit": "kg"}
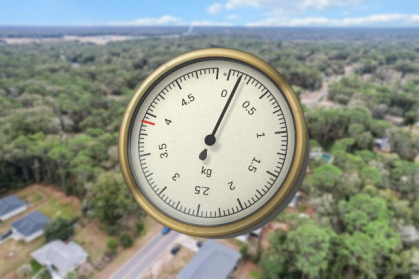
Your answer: {"value": 0.15, "unit": "kg"}
